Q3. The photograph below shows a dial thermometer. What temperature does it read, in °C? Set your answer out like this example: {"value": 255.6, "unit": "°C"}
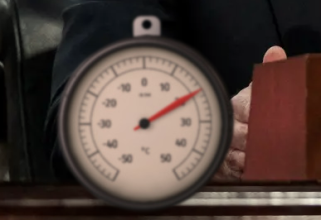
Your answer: {"value": 20, "unit": "°C"}
